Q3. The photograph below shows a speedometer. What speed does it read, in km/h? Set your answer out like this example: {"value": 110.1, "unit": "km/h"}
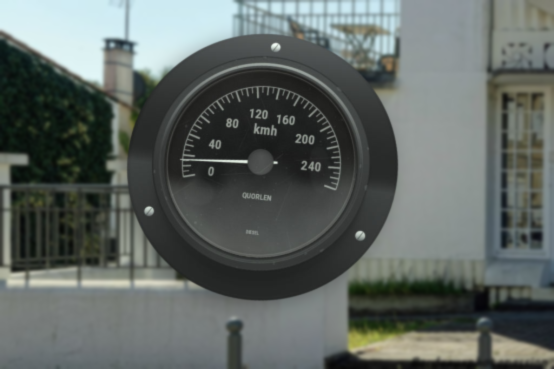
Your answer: {"value": 15, "unit": "km/h"}
